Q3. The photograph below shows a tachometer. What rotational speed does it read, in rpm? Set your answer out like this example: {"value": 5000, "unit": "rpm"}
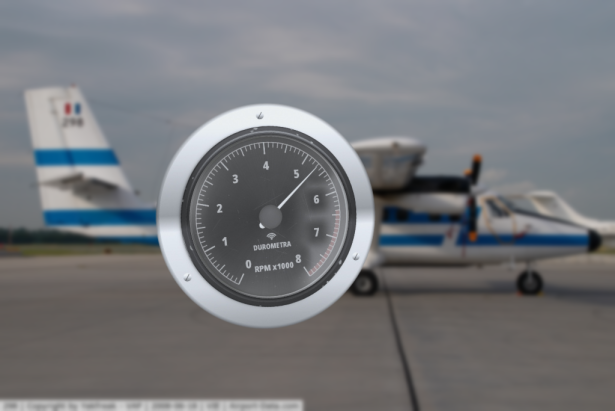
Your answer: {"value": 5300, "unit": "rpm"}
